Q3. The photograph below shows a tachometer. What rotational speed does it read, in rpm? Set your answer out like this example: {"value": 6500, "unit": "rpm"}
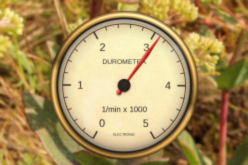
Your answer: {"value": 3100, "unit": "rpm"}
